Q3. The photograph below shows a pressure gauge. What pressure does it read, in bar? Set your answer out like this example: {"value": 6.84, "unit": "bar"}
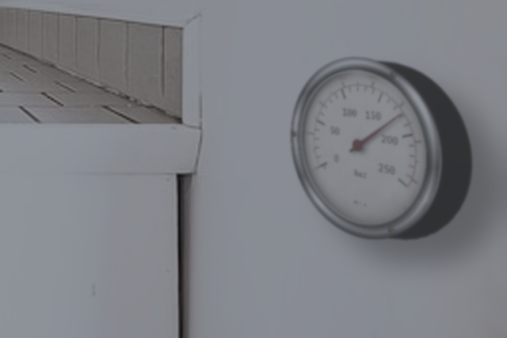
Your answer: {"value": 180, "unit": "bar"}
